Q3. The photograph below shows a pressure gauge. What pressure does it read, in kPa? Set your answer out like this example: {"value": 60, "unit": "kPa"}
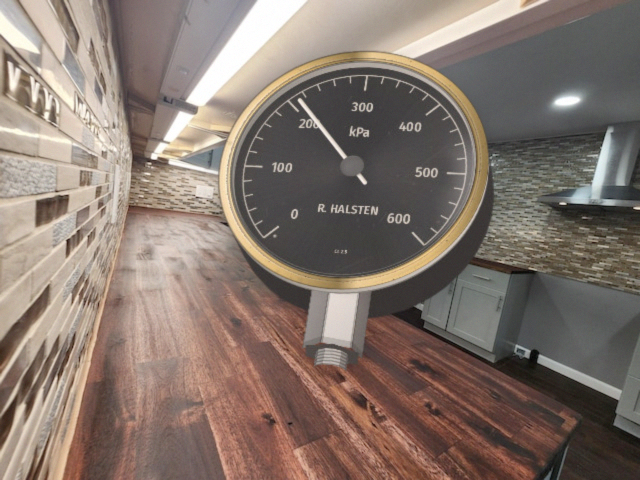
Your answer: {"value": 210, "unit": "kPa"}
